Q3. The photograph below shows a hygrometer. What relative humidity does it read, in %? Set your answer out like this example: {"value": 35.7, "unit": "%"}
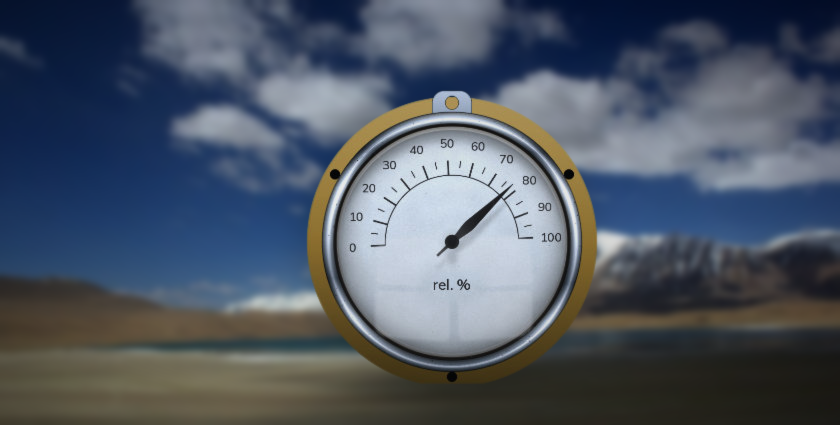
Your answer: {"value": 77.5, "unit": "%"}
